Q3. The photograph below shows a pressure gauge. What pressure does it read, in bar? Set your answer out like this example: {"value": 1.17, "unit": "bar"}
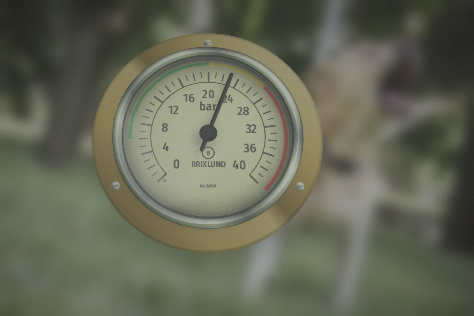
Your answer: {"value": 23, "unit": "bar"}
